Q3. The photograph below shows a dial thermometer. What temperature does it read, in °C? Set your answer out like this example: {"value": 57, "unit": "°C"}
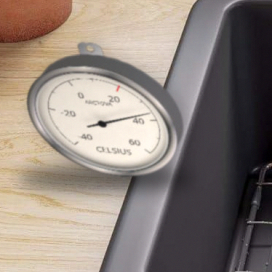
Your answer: {"value": 35, "unit": "°C"}
